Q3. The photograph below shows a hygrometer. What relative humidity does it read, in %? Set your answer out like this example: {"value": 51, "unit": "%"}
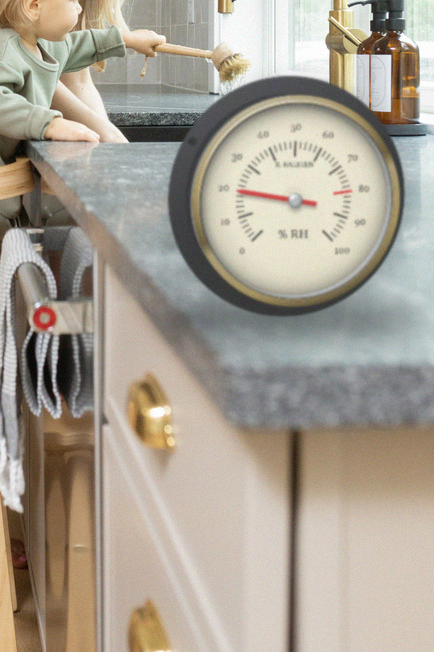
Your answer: {"value": 20, "unit": "%"}
